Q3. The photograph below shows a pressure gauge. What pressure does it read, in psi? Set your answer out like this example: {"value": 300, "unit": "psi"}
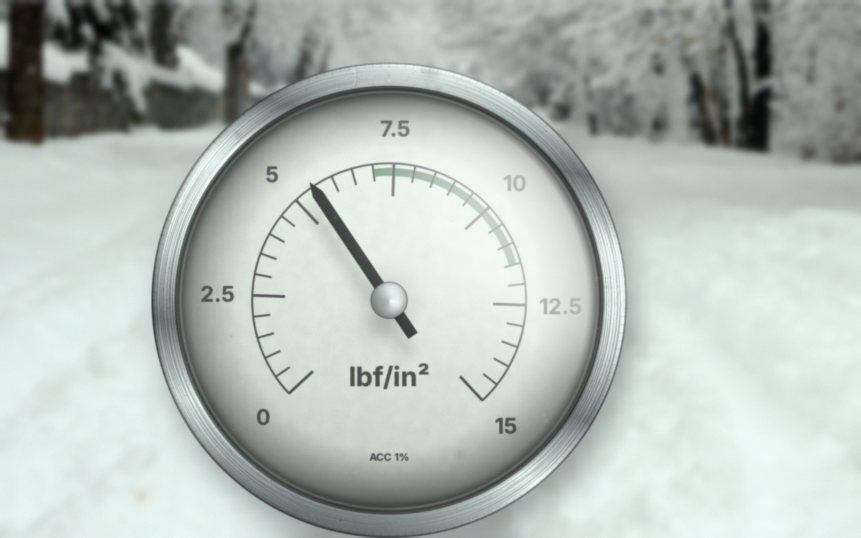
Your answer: {"value": 5.5, "unit": "psi"}
